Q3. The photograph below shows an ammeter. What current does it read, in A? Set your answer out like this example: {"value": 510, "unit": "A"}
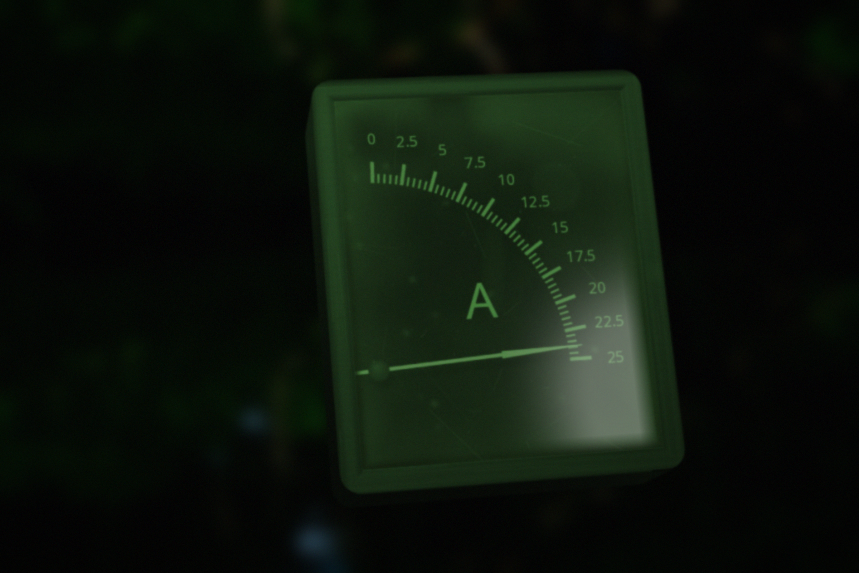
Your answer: {"value": 24, "unit": "A"}
